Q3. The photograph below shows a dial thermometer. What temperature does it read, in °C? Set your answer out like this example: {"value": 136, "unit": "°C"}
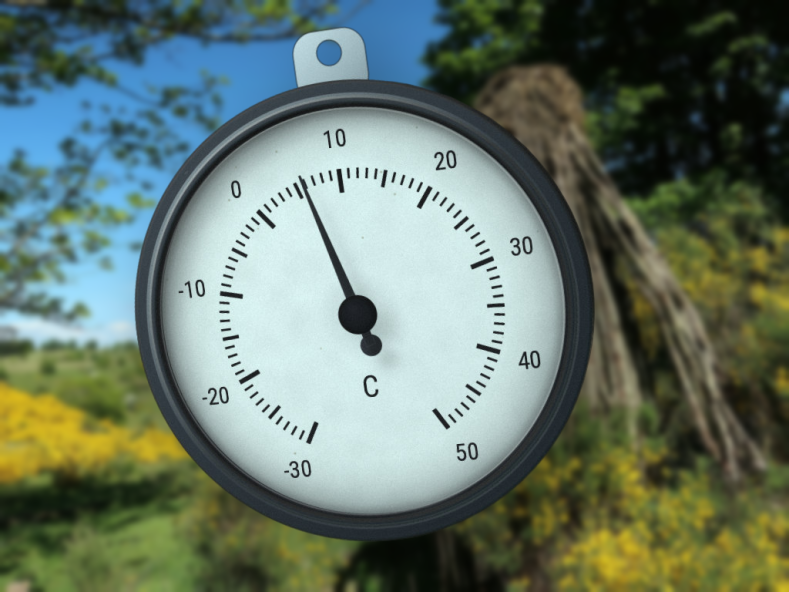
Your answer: {"value": 6, "unit": "°C"}
